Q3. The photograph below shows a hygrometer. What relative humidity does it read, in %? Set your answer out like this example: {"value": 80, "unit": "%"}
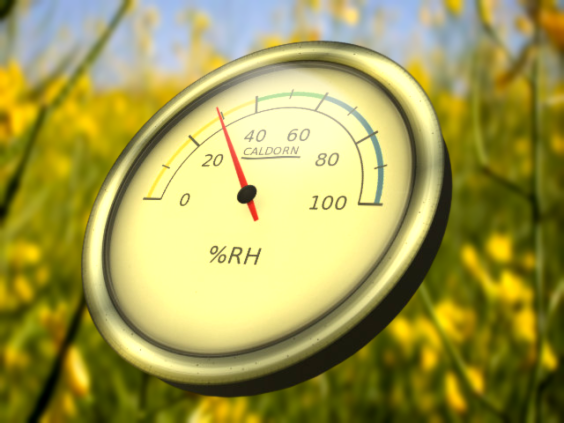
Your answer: {"value": 30, "unit": "%"}
